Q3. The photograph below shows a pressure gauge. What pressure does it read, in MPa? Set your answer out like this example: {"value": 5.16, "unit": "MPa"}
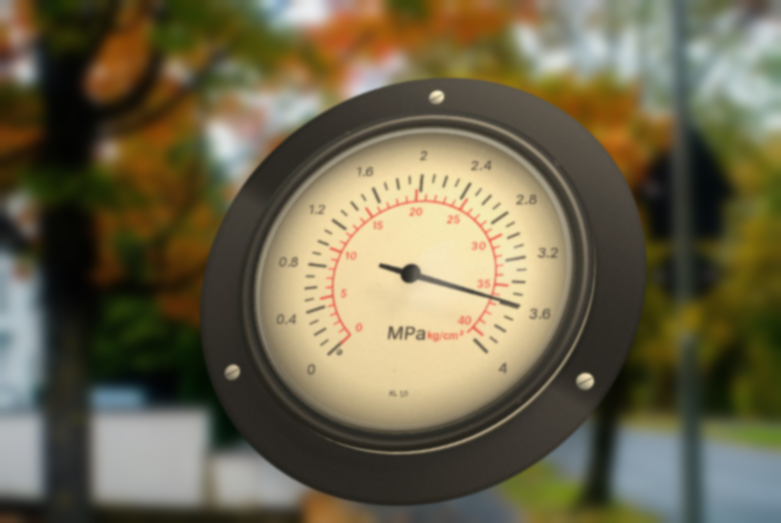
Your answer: {"value": 3.6, "unit": "MPa"}
